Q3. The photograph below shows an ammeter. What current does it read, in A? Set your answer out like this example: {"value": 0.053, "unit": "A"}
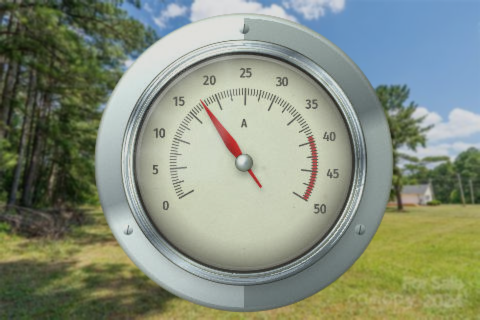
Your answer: {"value": 17.5, "unit": "A"}
